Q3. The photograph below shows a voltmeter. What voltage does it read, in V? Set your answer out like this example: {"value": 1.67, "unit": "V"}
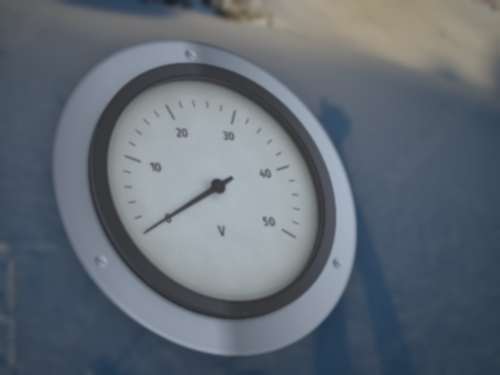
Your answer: {"value": 0, "unit": "V"}
